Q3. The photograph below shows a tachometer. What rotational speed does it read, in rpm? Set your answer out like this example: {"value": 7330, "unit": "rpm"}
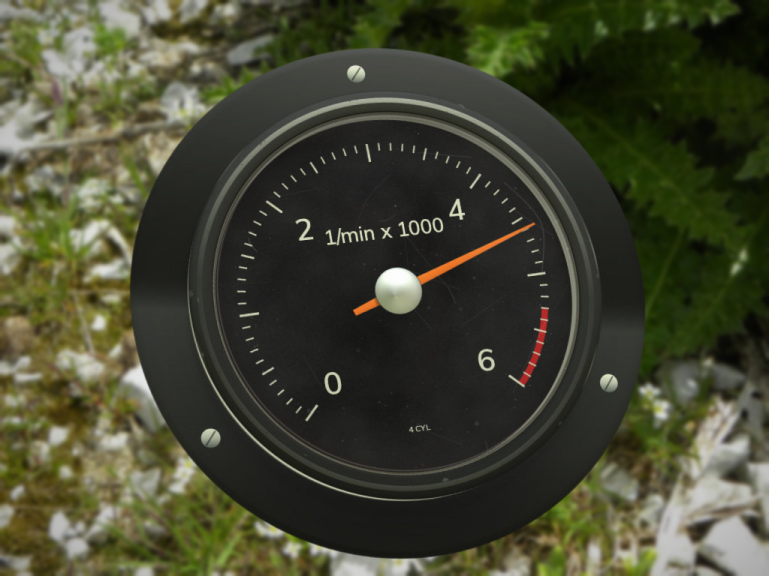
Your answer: {"value": 4600, "unit": "rpm"}
